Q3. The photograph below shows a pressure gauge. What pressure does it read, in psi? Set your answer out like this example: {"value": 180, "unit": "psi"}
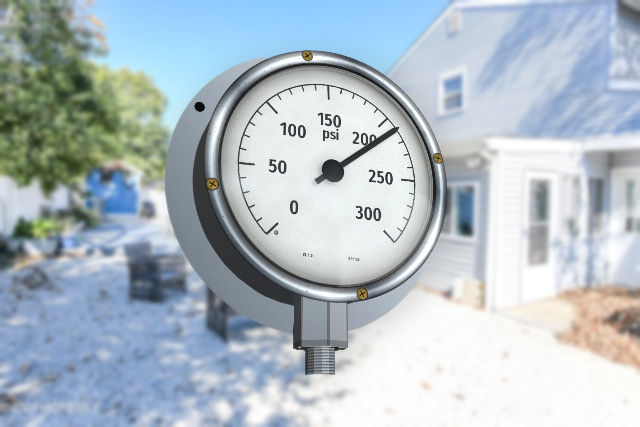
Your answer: {"value": 210, "unit": "psi"}
